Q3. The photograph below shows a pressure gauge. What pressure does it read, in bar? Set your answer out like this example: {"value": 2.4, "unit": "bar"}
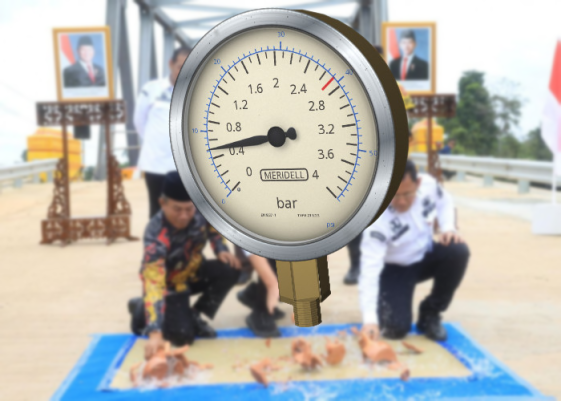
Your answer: {"value": 0.5, "unit": "bar"}
